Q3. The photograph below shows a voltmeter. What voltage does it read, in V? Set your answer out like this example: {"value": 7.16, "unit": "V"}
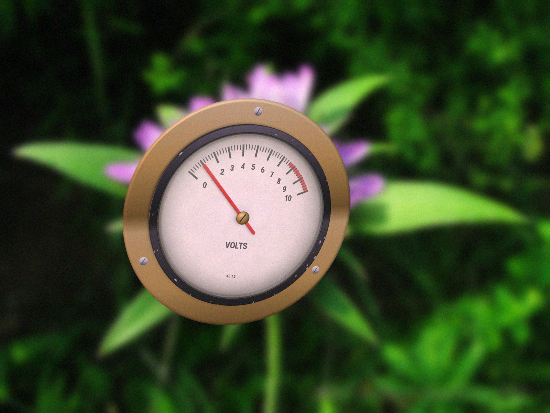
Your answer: {"value": 1, "unit": "V"}
